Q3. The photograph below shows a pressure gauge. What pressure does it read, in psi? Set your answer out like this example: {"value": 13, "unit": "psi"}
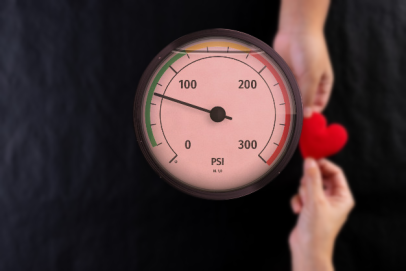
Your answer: {"value": 70, "unit": "psi"}
